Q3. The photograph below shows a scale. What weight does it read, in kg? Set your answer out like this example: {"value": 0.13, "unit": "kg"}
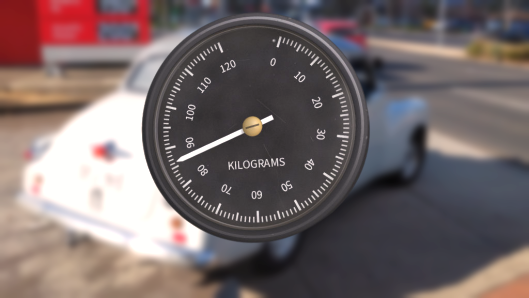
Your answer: {"value": 86, "unit": "kg"}
